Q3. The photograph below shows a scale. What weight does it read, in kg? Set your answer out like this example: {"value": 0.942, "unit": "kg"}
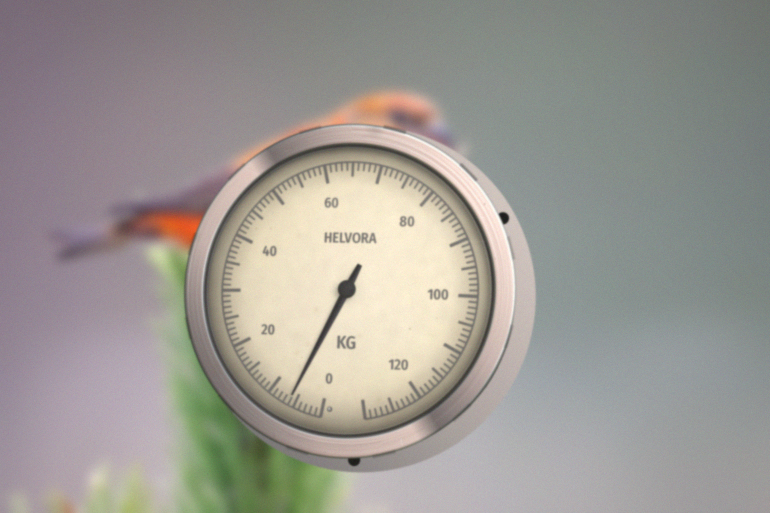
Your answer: {"value": 6, "unit": "kg"}
